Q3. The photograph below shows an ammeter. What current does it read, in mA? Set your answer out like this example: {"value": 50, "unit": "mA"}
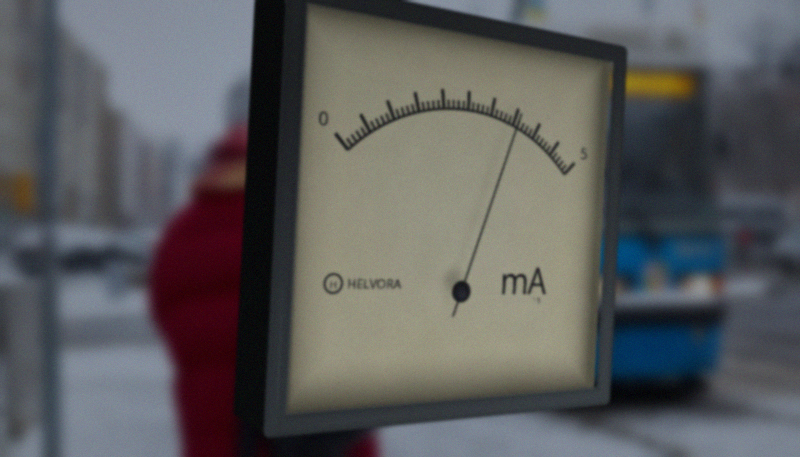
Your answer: {"value": 3.5, "unit": "mA"}
